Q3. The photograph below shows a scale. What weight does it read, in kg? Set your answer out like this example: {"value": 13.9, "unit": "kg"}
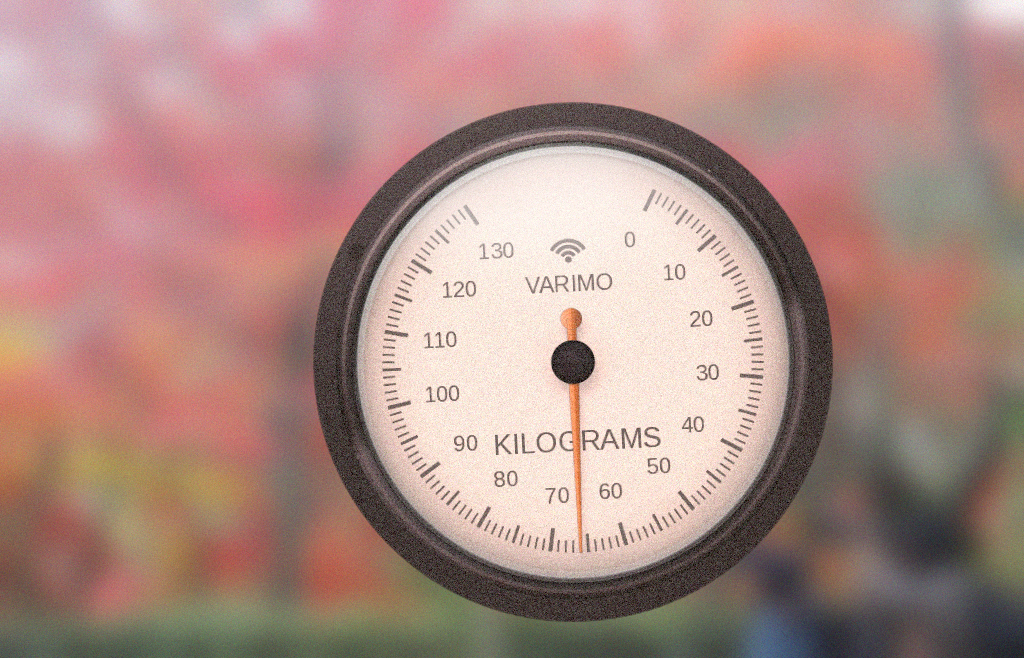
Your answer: {"value": 66, "unit": "kg"}
